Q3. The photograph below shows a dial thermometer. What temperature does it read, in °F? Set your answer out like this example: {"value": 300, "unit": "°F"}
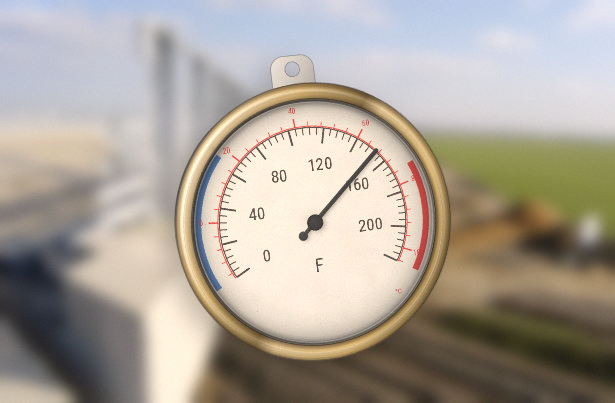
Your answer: {"value": 152, "unit": "°F"}
